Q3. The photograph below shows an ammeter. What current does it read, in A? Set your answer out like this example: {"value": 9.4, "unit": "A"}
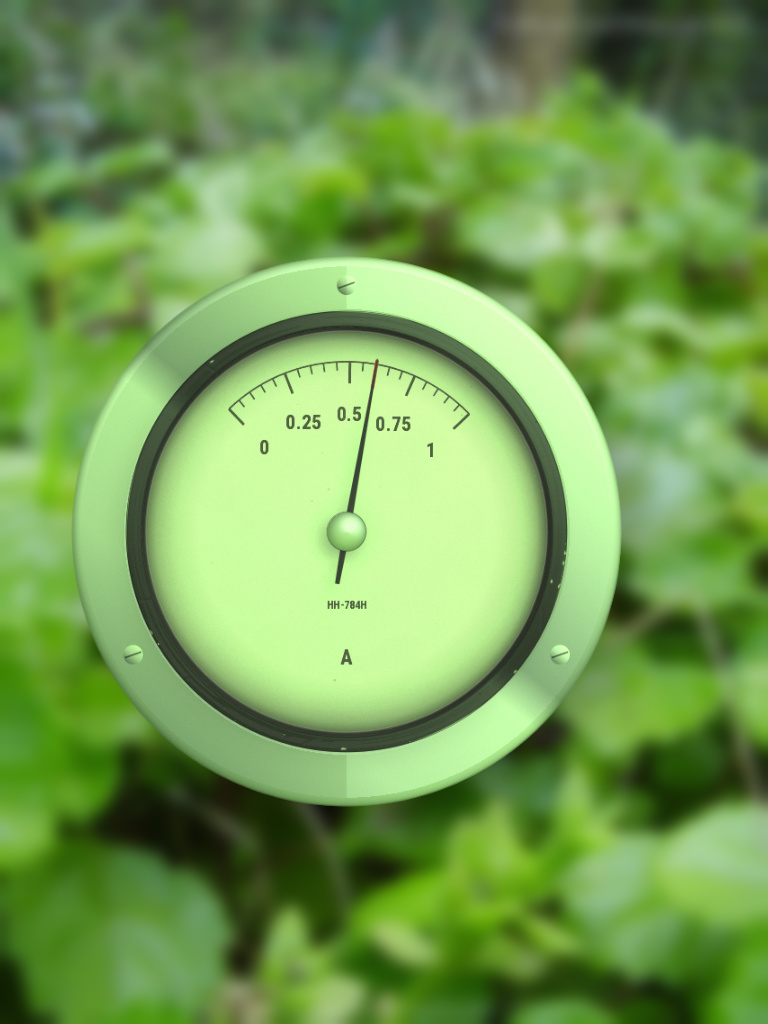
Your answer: {"value": 0.6, "unit": "A"}
